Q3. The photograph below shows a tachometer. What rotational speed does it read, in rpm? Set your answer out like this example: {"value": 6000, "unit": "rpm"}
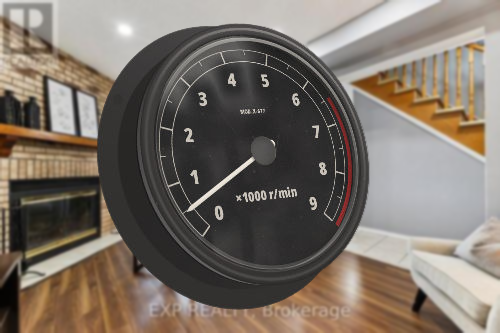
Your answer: {"value": 500, "unit": "rpm"}
